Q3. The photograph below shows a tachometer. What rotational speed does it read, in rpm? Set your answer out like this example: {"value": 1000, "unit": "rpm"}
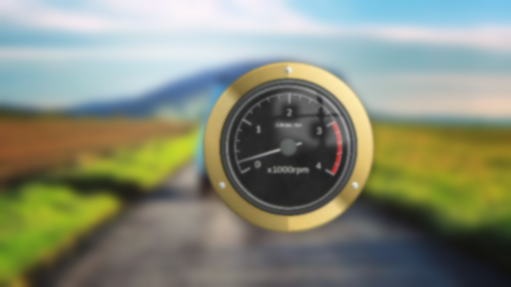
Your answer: {"value": 200, "unit": "rpm"}
